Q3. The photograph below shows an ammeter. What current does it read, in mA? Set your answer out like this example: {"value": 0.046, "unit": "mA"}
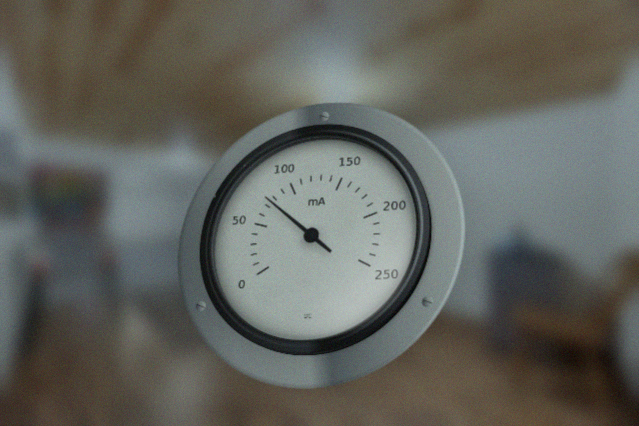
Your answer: {"value": 75, "unit": "mA"}
